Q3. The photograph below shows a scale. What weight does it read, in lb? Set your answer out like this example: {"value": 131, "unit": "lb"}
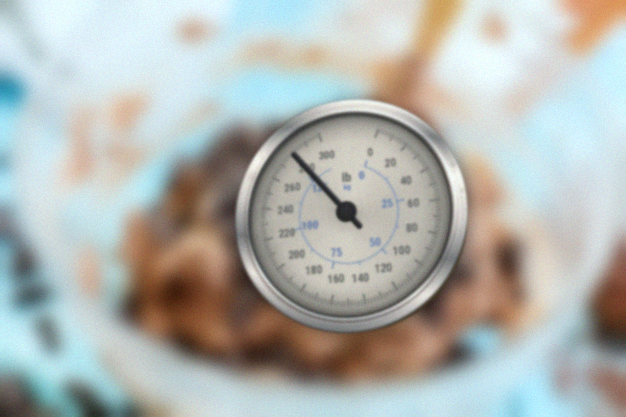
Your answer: {"value": 280, "unit": "lb"}
